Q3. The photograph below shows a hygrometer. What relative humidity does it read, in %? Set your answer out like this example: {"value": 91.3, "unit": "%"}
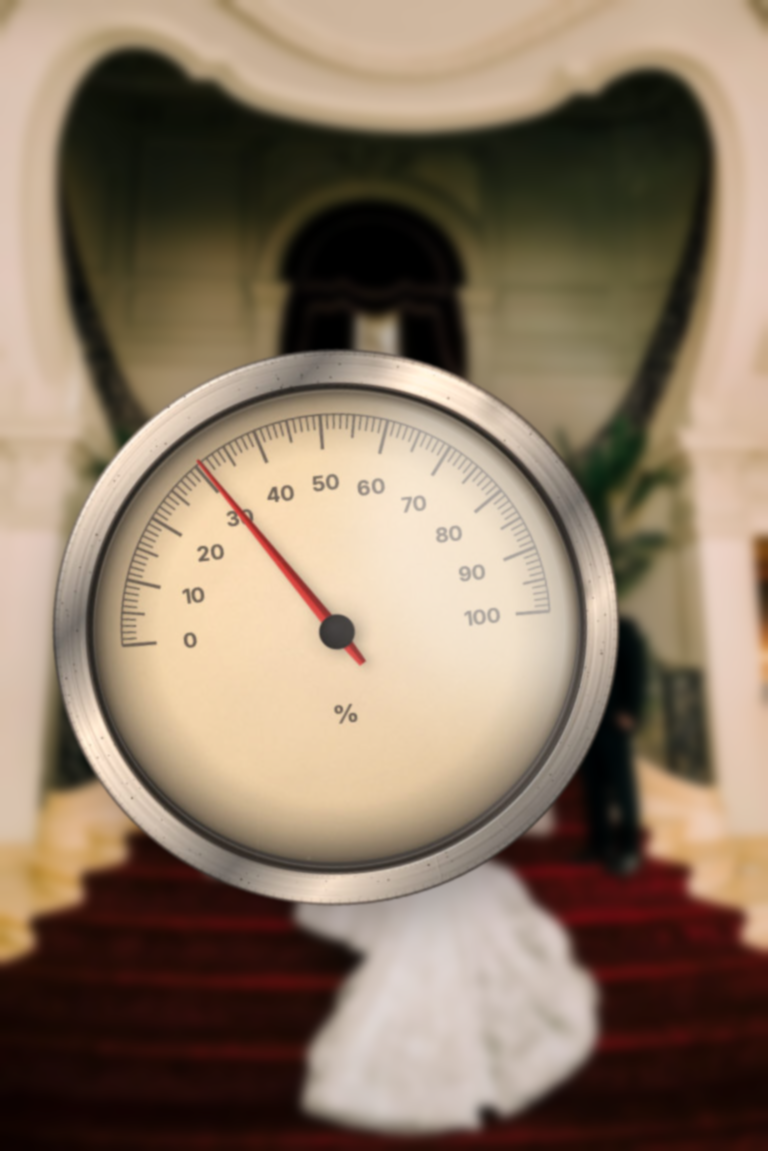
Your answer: {"value": 31, "unit": "%"}
